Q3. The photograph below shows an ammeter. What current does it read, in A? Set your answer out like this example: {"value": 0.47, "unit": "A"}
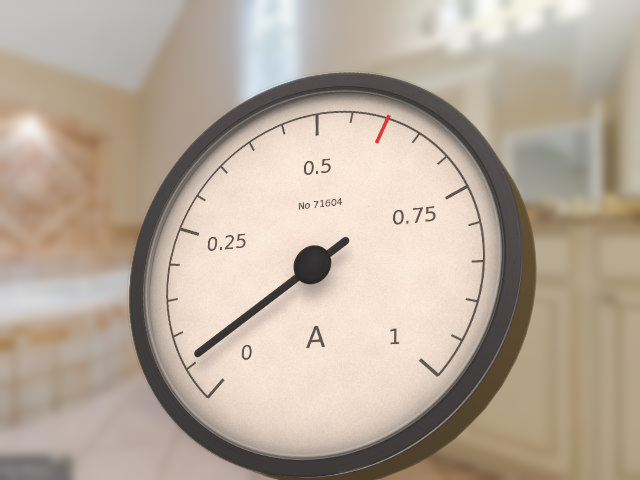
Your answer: {"value": 0.05, "unit": "A"}
